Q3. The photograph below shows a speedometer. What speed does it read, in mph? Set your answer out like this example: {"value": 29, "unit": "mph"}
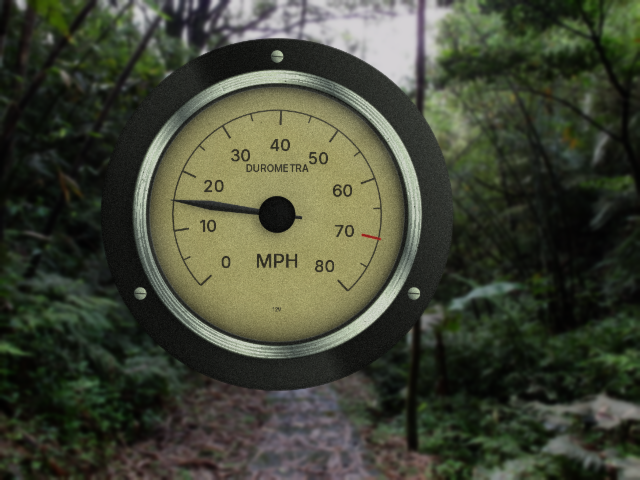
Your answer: {"value": 15, "unit": "mph"}
